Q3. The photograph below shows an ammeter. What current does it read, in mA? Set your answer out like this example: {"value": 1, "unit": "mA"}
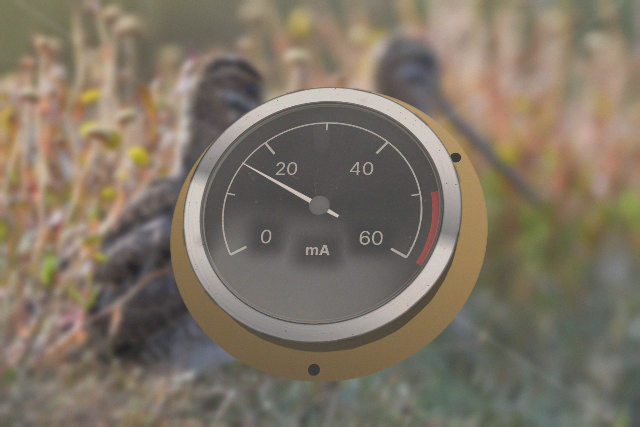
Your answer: {"value": 15, "unit": "mA"}
